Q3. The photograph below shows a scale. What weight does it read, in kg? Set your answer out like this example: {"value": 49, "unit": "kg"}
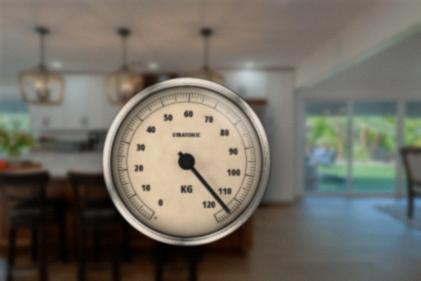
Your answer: {"value": 115, "unit": "kg"}
